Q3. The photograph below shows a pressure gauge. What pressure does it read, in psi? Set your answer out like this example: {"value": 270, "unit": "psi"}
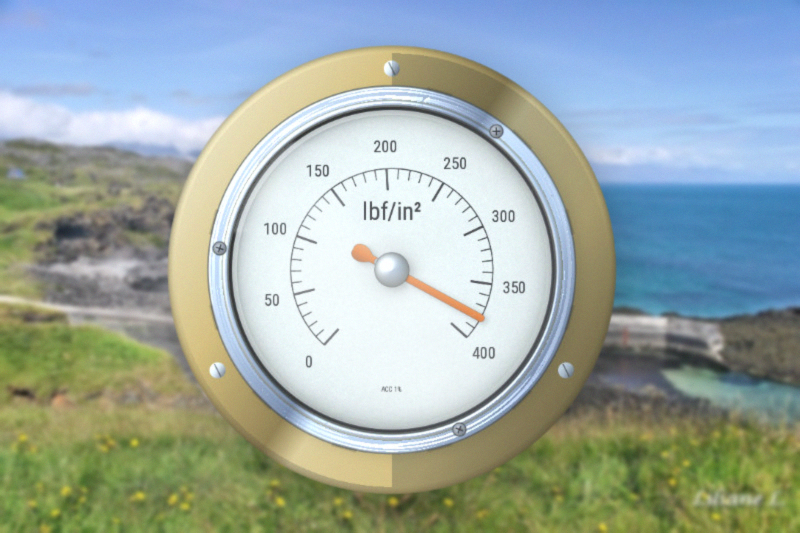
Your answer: {"value": 380, "unit": "psi"}
